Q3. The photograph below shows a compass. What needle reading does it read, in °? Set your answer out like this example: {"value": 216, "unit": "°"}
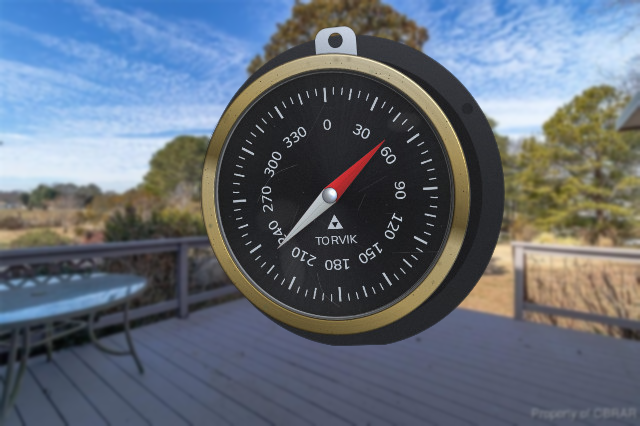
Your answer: {"value": 50, "unit": "°"}
